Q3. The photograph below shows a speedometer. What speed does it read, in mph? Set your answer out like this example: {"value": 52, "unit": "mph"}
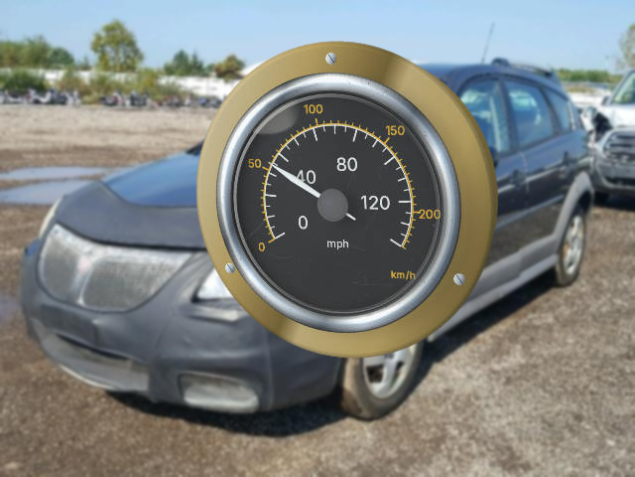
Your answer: {"value": 35, "unit": "mph"}
